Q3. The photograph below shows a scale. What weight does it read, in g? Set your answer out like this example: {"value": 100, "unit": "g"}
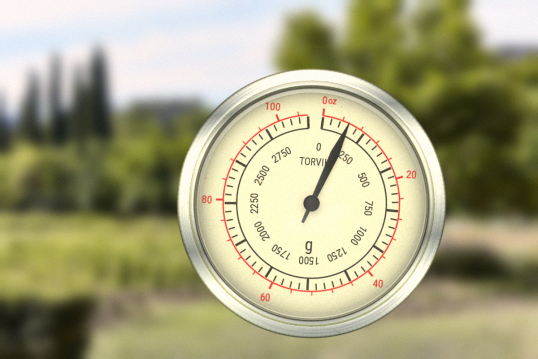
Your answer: {"value": 150, "unit": "g"}
